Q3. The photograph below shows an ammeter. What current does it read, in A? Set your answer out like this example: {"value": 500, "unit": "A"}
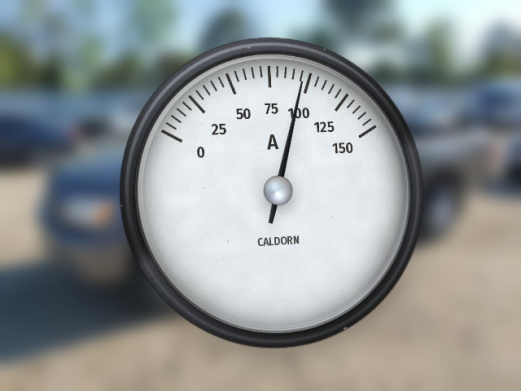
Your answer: {"value": 95, "unit": "A"}
